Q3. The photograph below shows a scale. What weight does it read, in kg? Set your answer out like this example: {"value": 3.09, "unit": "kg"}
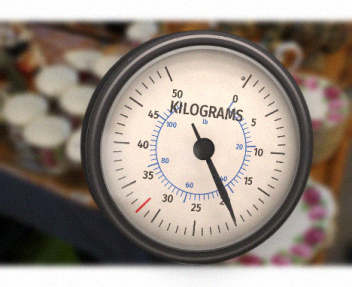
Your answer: {"value": 20, "unit": "kg"}
